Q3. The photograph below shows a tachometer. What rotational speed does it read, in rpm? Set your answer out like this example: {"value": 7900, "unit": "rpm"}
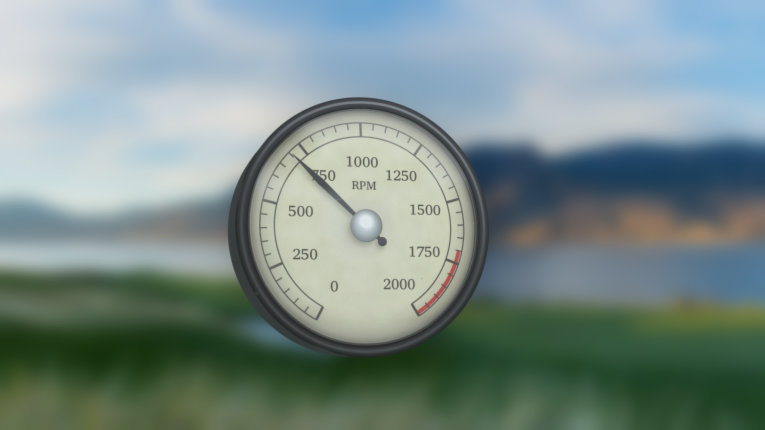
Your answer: {"value": 700, "unit": "rpm"}
